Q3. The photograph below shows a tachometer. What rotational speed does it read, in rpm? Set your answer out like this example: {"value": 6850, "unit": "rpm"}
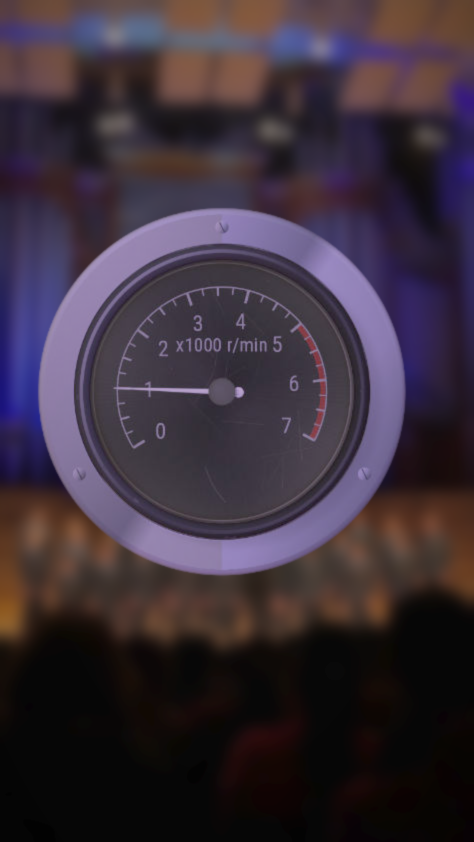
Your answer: {"value": 1000, "unit": "rpm"}
